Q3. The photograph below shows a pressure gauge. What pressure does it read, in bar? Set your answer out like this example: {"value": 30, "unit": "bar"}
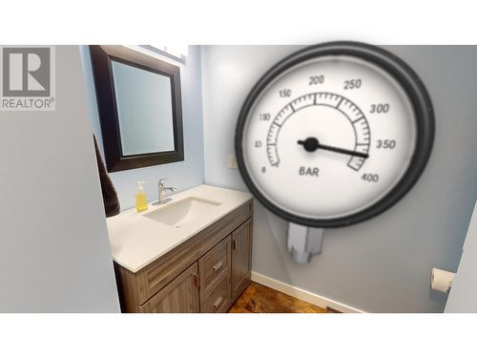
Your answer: {"value": 370, "unit": "bar"}
